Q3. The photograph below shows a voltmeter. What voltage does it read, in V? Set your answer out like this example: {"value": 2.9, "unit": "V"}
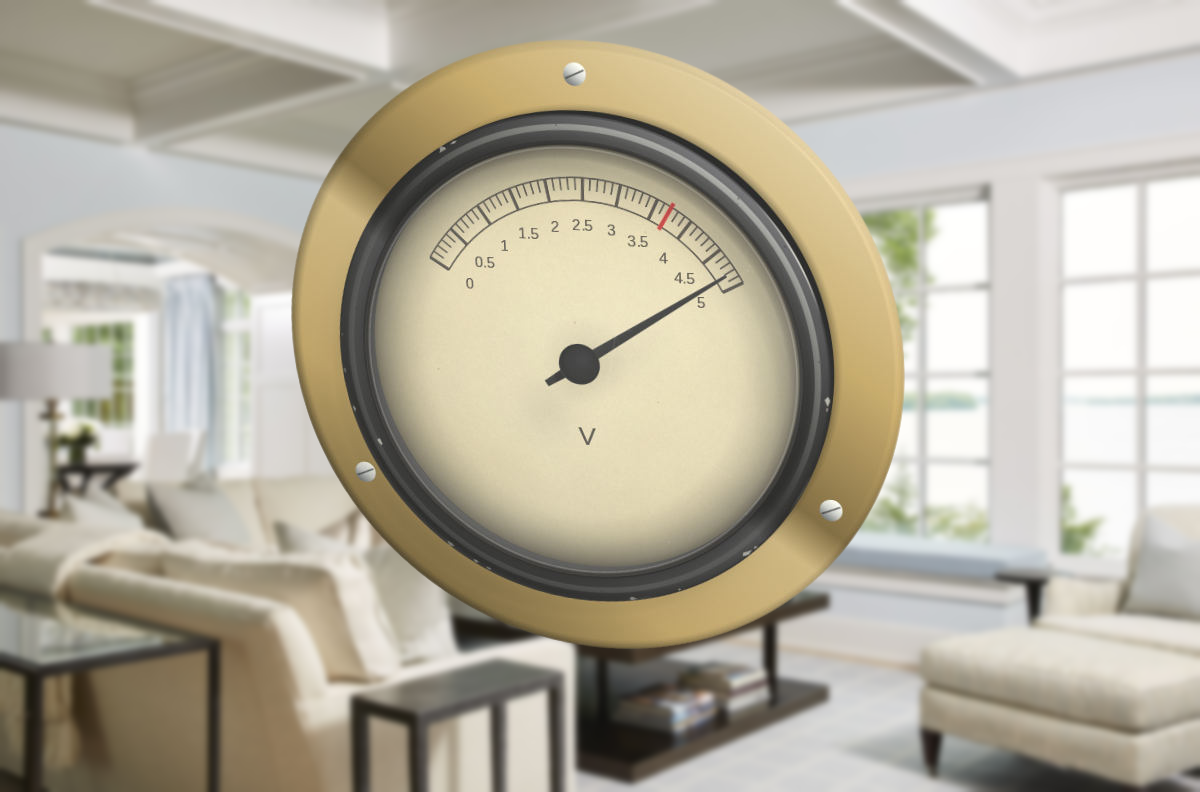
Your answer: {"value": 4.8, "unit": "V"}
